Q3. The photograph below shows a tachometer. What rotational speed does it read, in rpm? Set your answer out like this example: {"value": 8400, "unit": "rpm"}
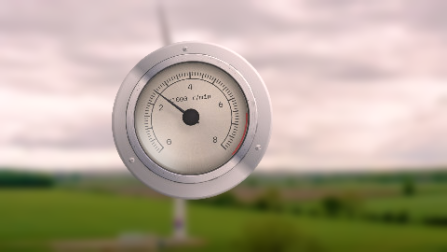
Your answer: {"value": 2500, "unit": "rpm"}
